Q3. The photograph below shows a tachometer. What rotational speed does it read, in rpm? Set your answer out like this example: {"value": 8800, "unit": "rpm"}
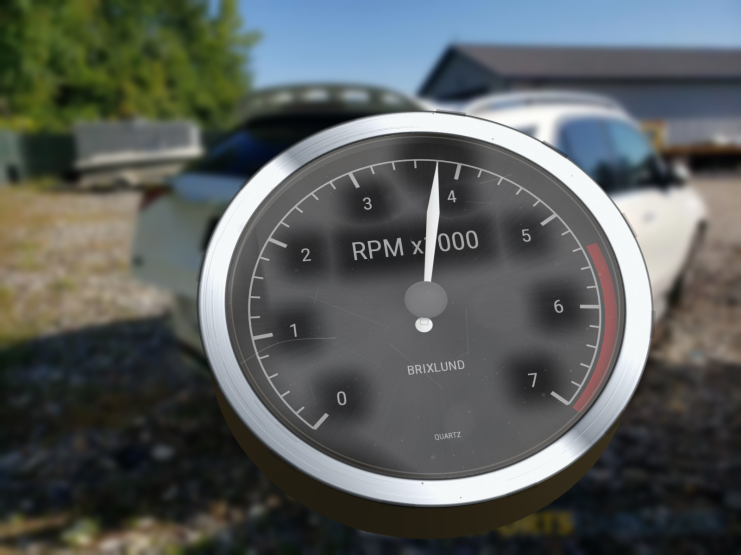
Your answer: {"value": 3800, "unit": "rpm"}
